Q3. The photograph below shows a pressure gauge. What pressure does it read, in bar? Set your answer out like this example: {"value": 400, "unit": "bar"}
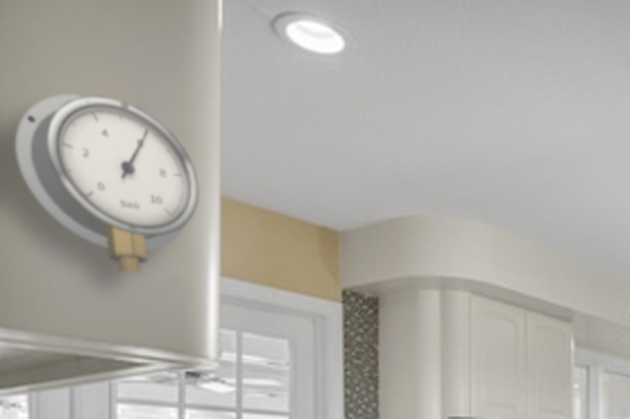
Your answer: {"value": 6, "unit": "bar"}
